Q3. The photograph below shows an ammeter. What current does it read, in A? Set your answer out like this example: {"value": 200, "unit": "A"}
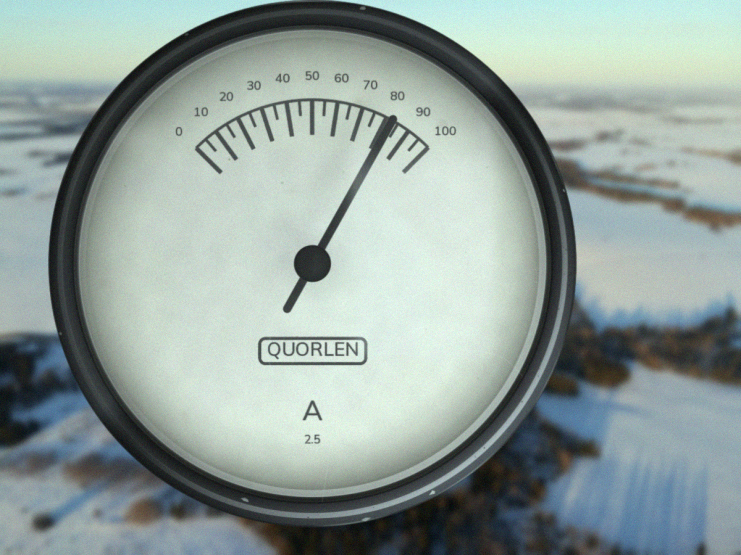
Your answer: {"value": 82.5, "unit": "A"}
